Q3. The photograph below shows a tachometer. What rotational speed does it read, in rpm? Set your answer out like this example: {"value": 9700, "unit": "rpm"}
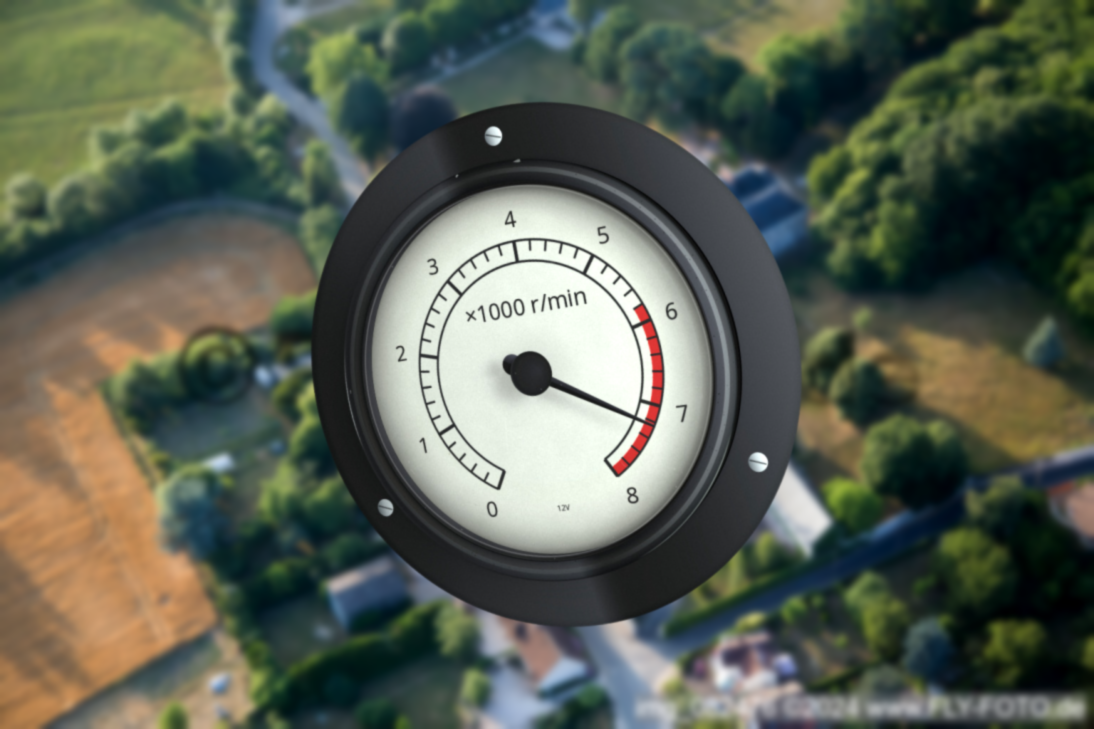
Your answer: {"value": 7200, "unit": "rpm"}
